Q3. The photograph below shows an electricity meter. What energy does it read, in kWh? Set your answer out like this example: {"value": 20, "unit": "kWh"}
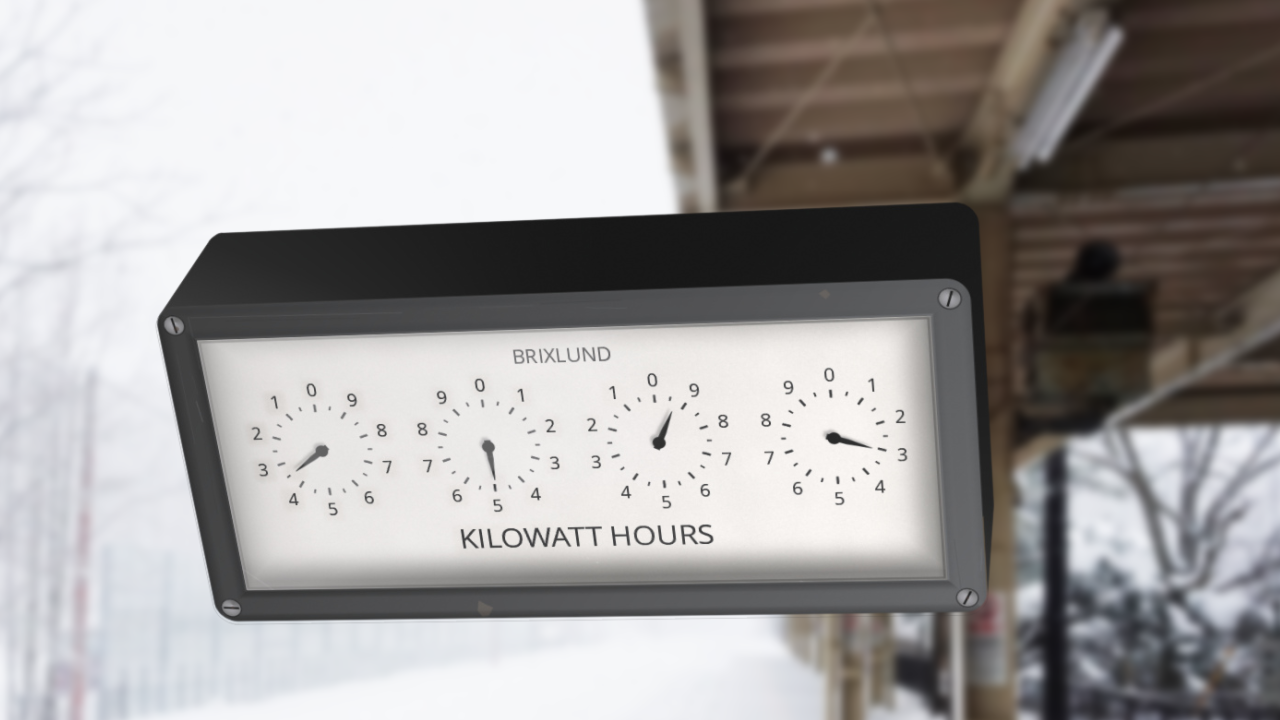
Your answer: {"value": 3493, "unit": "kWh"}
